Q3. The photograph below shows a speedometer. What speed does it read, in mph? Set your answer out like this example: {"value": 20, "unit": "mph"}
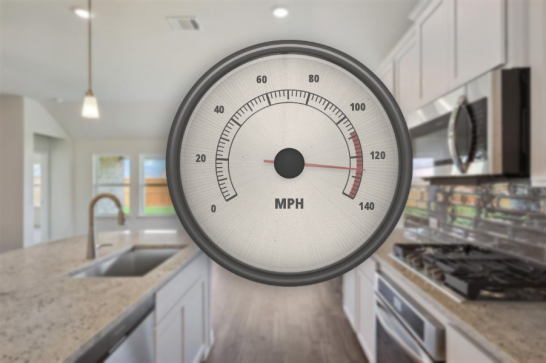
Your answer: {"value": 126, "unit": "mph"}
